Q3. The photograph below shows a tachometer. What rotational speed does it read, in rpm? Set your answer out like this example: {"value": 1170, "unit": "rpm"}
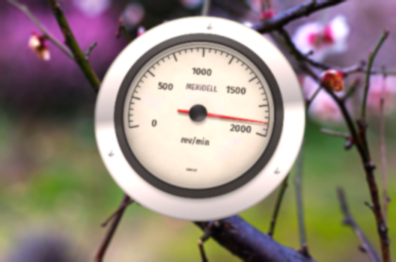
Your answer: {"value": 1900, "unit": "rpm"}
